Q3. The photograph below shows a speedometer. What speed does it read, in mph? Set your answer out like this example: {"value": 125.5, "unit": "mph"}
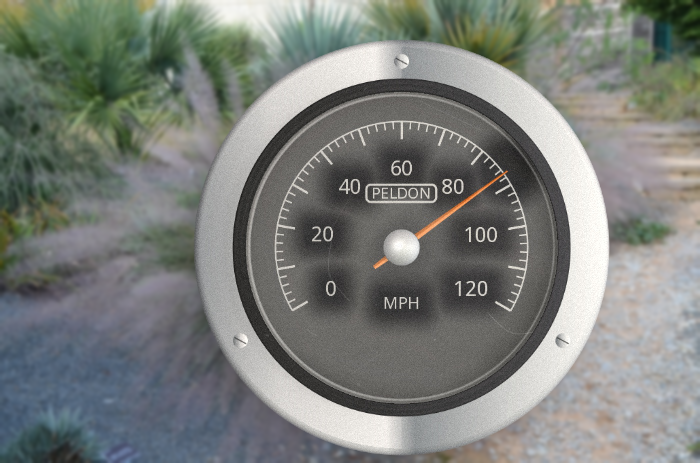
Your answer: {"value": 87, "unit": "mph"}
